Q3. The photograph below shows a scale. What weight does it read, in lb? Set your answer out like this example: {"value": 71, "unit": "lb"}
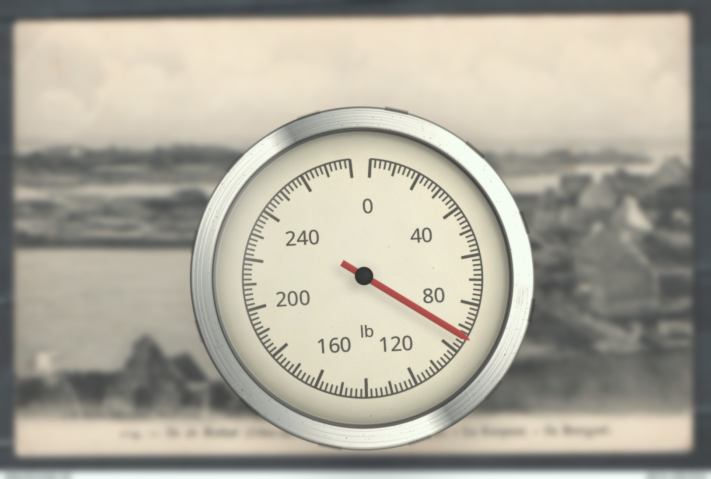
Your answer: {"value": 94, "unit": "lb"}
